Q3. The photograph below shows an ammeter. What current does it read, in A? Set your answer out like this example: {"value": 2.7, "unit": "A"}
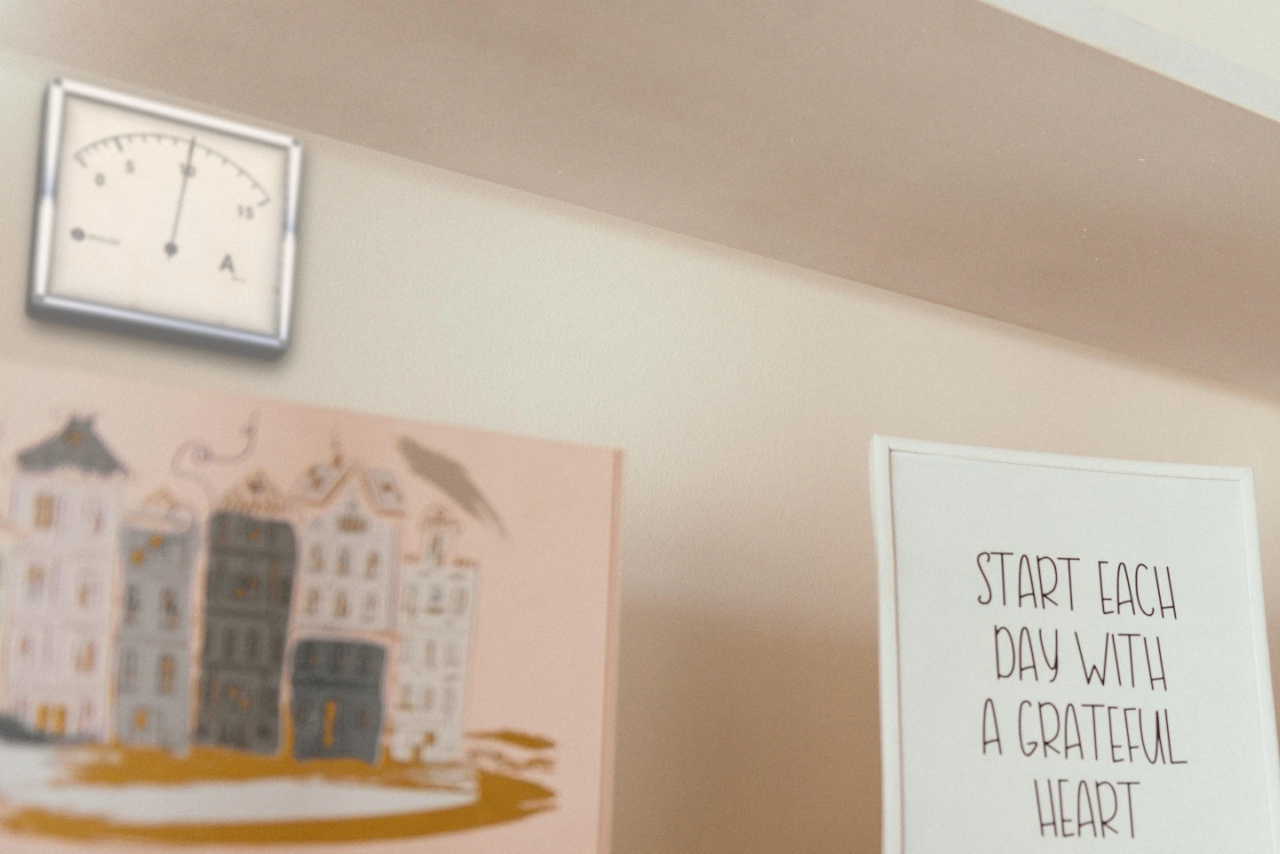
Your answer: {"value": 10, "unit": "A"}
